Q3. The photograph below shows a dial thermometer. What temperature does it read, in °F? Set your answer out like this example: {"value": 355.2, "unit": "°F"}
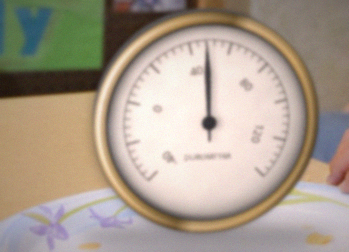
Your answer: {"value": 48, "unit": "°F"}
